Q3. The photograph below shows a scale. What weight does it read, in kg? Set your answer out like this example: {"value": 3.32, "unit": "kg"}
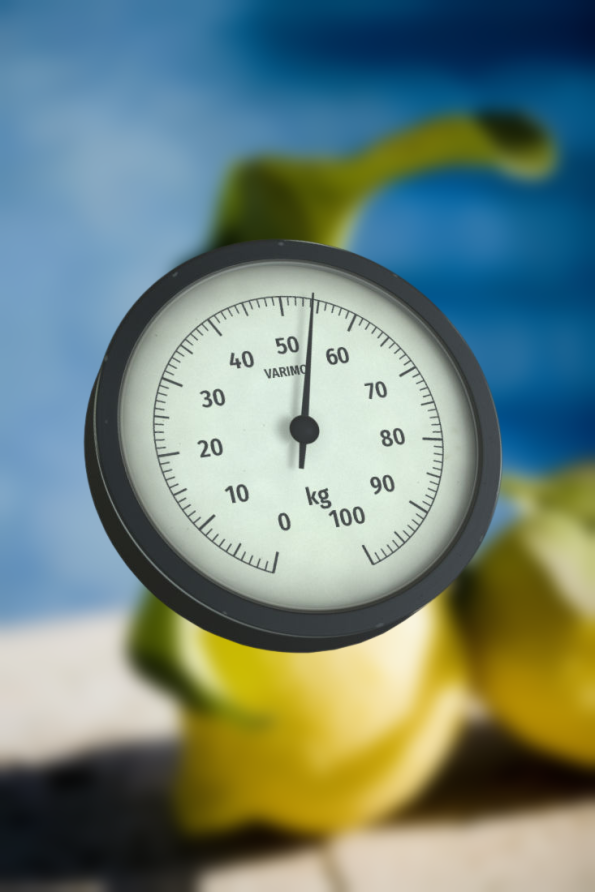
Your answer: {"value": 54, "unit": "kg"}
